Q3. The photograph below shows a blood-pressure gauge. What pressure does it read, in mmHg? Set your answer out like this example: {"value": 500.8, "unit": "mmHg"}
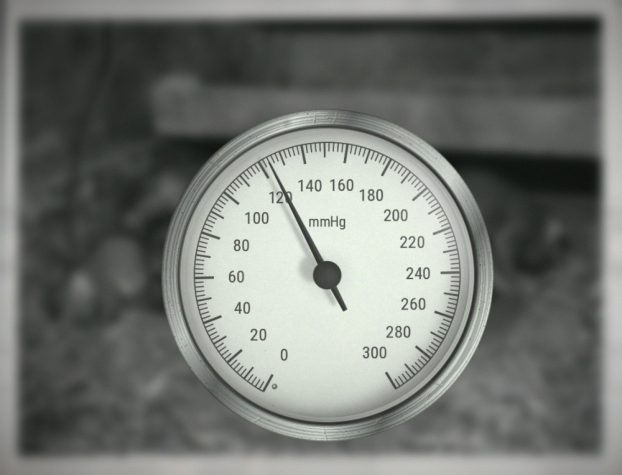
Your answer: {"value": 124, "unit": "mmHg"}
